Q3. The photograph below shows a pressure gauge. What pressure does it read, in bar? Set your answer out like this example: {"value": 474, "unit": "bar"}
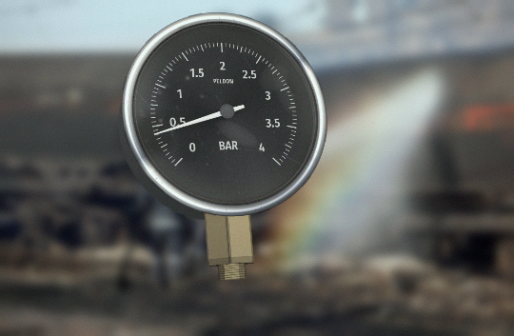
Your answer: {"value": 0.4, "unit": "bar"}
